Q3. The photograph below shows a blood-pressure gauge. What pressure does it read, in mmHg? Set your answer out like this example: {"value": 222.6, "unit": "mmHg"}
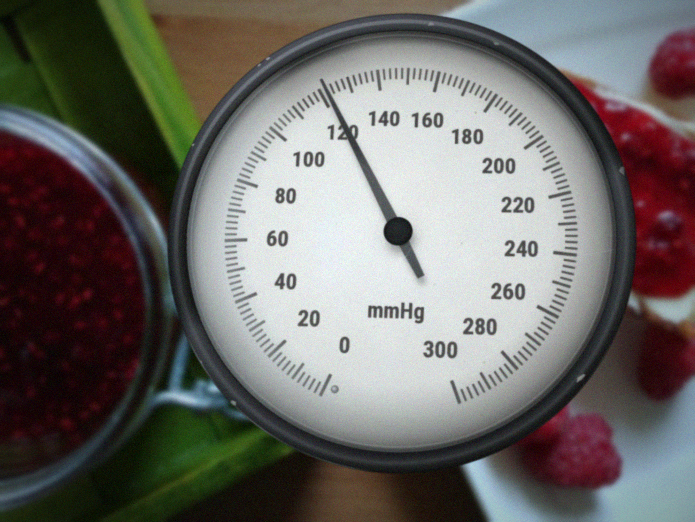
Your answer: {"value": 122, "unit": "mmHg"}
